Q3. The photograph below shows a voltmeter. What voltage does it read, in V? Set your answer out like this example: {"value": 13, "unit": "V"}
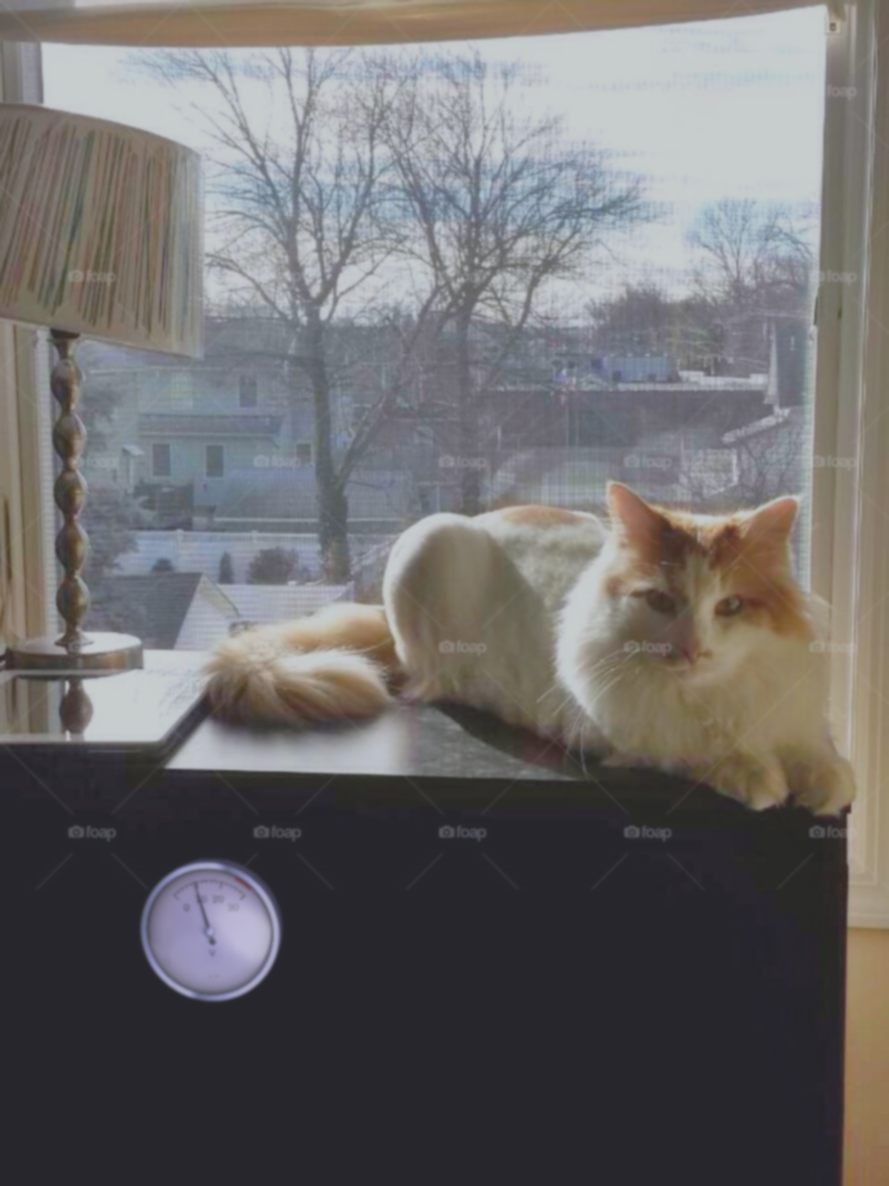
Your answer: {"value": 10, "unit": "V"}
